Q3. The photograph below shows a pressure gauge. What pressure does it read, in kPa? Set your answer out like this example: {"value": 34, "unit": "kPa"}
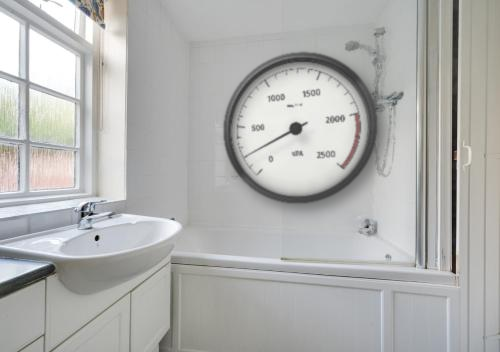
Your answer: {"value": 200, "unit": "kPa"}
